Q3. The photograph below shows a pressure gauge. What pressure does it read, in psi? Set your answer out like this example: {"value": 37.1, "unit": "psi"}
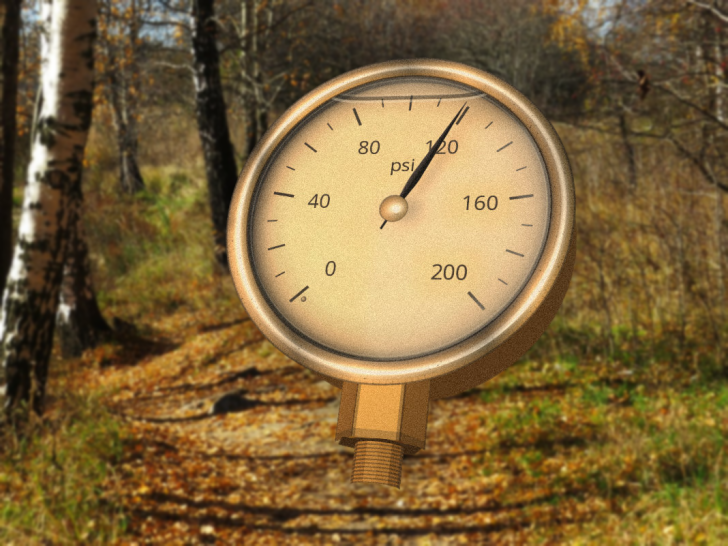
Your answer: {"value": 120, "unit": "psi"}
